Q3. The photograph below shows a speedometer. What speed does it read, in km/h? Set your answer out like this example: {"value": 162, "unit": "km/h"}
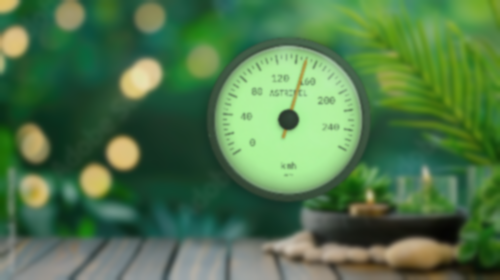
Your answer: {"value": 150, "unit": "km/h"}
